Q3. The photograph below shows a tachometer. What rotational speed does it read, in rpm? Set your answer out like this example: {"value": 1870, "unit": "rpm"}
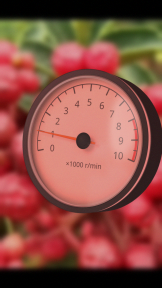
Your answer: {"value": 1000, "unit": "rpm"}
